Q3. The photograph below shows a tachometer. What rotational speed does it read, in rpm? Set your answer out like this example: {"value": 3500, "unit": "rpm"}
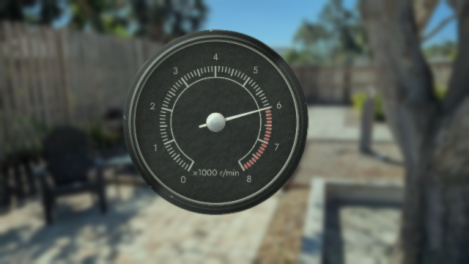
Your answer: {"value": 6000, "unit": "rpm"}
